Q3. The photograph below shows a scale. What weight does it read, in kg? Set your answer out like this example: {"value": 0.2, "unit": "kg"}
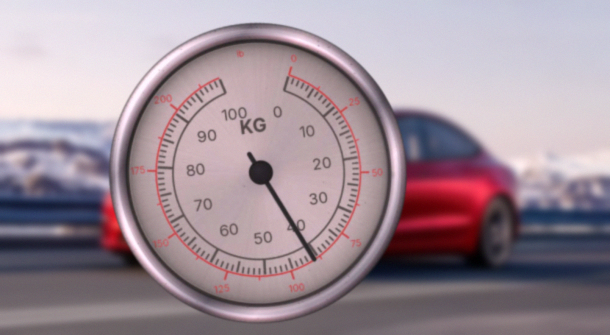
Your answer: {"value": 41, "unit": "kg"}
